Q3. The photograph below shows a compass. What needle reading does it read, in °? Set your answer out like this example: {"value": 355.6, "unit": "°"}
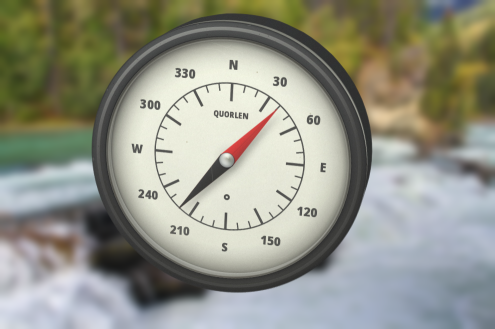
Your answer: {"value": 40, "unit": "°"}
